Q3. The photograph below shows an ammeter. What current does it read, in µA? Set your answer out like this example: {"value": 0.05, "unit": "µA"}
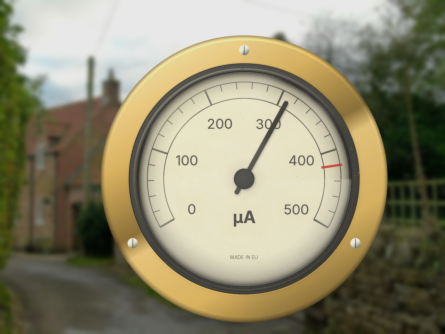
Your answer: {"value": 310, "unit": "µA"}
